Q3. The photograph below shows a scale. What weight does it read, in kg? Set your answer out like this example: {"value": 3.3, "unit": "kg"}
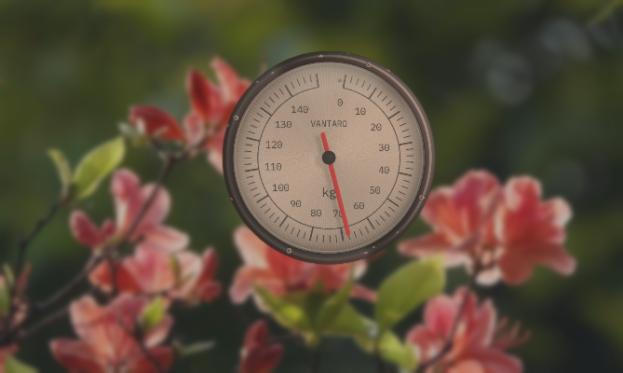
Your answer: {"value": 68, "unit": "kg"}
